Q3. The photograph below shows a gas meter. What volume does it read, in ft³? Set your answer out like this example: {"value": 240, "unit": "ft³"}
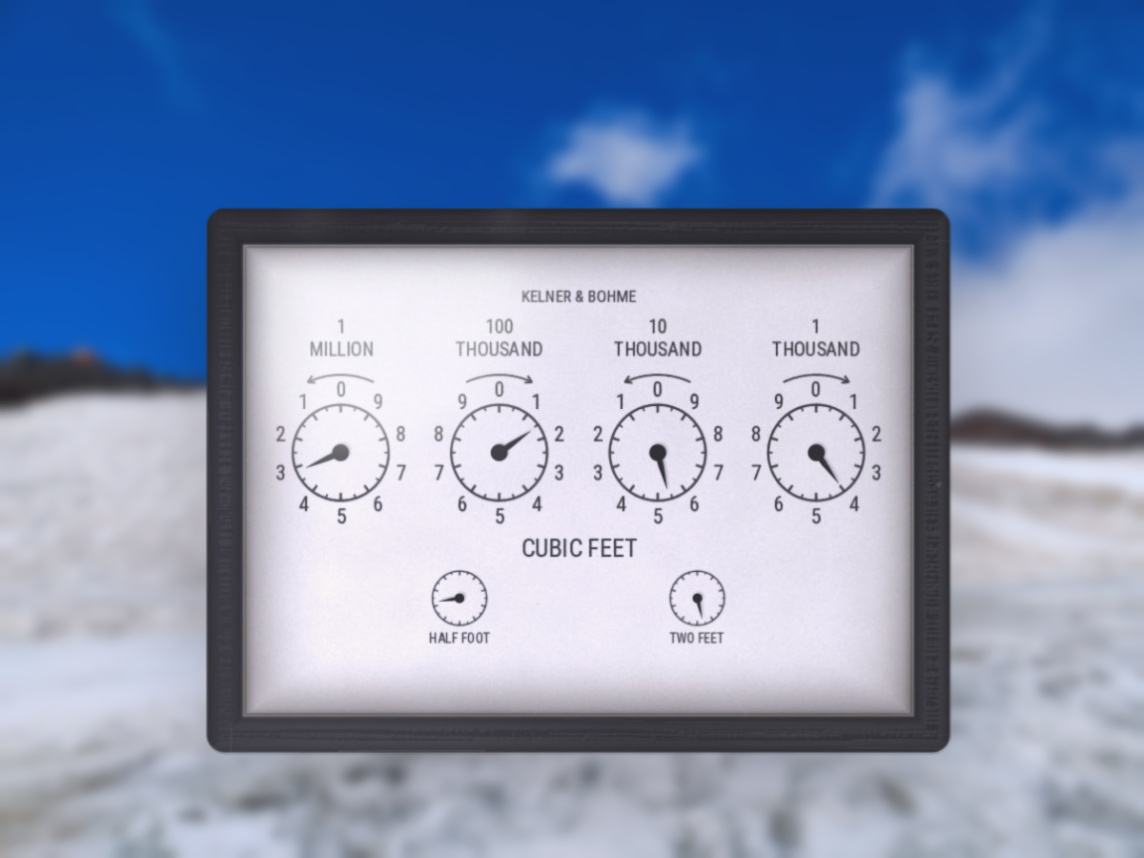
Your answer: {"value": 315400, "unit": "ft³"}
